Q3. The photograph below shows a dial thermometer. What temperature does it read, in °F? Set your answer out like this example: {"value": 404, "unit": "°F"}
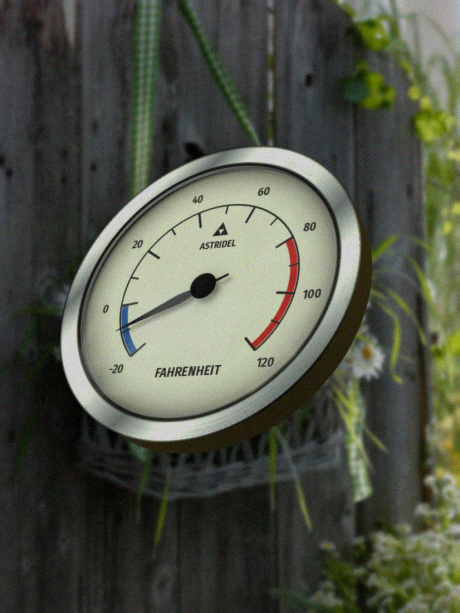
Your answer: {"value": -10, "unit": "°F"}
